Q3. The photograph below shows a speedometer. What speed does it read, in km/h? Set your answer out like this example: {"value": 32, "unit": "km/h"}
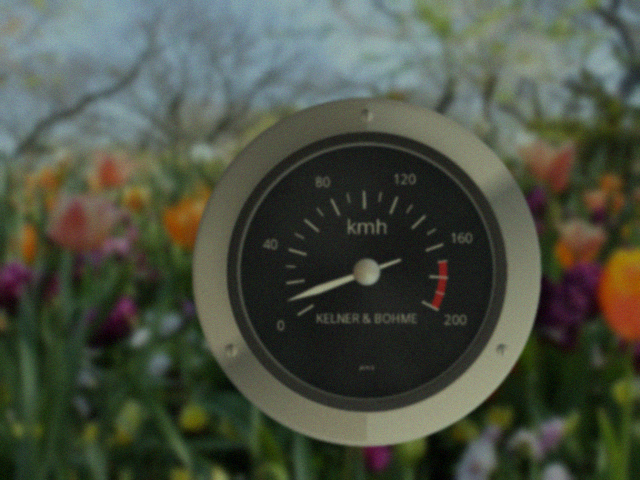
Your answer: {"value": 10, "unit": "km/h"}
